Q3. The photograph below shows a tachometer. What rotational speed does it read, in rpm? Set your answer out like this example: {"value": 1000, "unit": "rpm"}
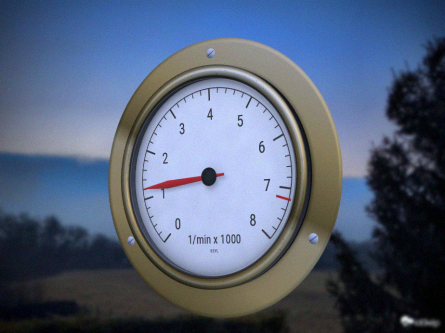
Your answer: {"value": 1200, "unit": "rpm"}
